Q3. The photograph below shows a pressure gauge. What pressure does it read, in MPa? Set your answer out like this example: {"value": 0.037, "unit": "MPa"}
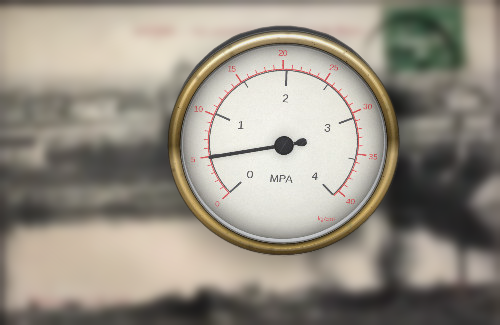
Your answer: {"value": 0.5, "unit": "MPa"}
